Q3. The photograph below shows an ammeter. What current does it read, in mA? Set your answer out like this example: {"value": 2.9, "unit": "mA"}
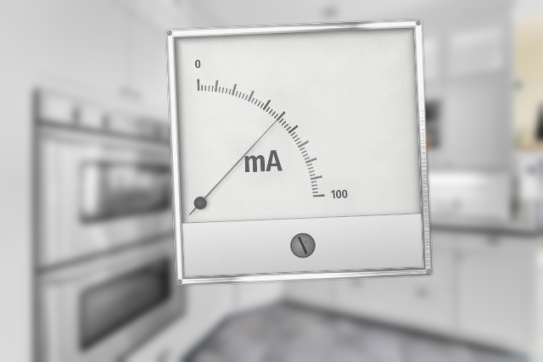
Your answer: {"value": 50, "unit": "mA"}
